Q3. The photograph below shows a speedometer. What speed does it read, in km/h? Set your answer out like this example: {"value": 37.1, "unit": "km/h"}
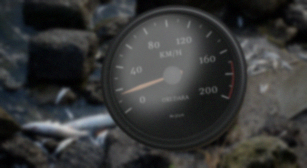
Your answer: {"value": 15, "unit": "km/h"}
